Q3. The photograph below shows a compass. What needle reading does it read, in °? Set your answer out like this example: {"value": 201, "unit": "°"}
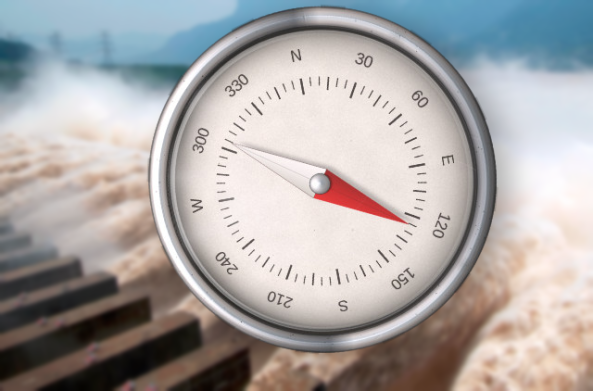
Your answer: {"value": 125, "unit": "°"}
